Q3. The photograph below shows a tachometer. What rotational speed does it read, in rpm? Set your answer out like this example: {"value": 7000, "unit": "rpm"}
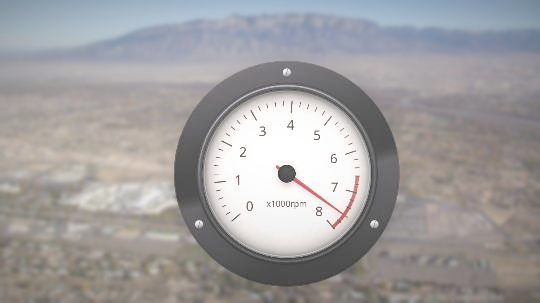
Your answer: {"value": 7600, "unit": "rpm"}
